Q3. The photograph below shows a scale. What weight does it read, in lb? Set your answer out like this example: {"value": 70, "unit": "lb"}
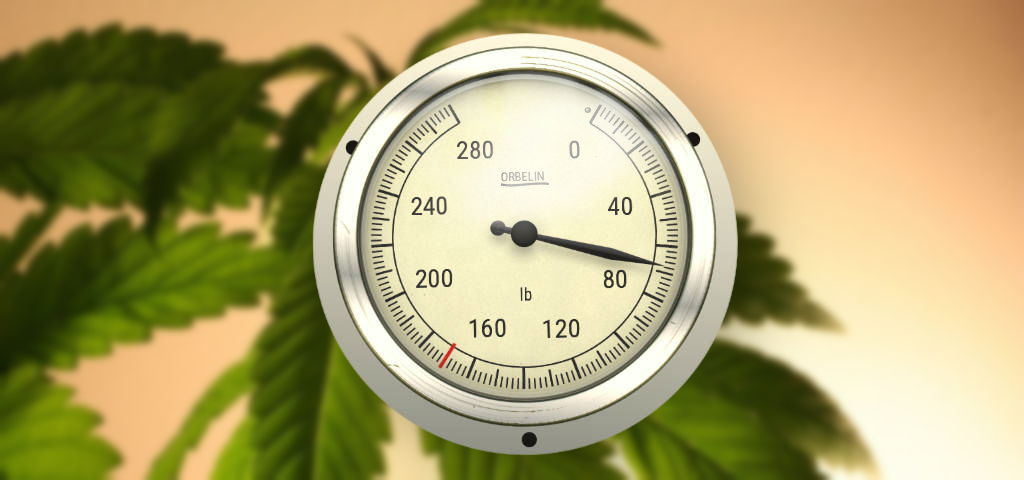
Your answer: {"value": 68, "unit": "lb"}
